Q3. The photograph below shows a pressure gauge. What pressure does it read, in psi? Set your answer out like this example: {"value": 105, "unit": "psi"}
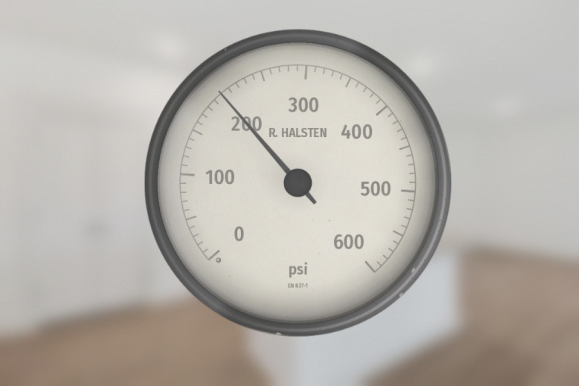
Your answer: {"value": 200, "unit": "psi"}
